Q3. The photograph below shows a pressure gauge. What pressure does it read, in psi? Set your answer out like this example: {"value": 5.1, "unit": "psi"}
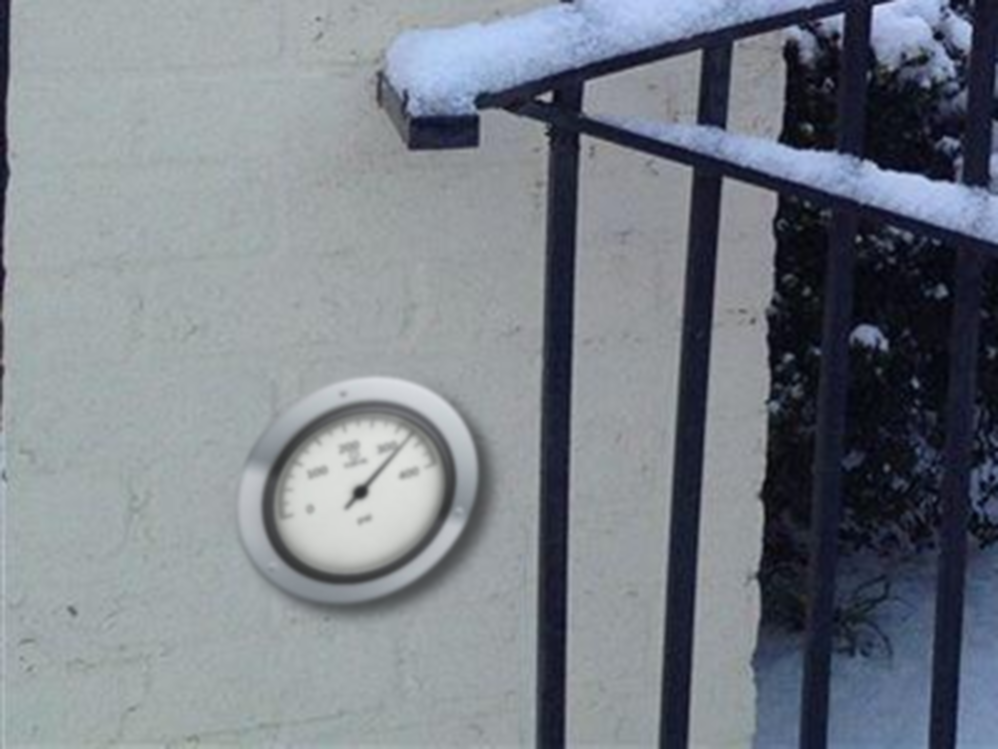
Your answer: {"value": 325, "unit": "psi"}
